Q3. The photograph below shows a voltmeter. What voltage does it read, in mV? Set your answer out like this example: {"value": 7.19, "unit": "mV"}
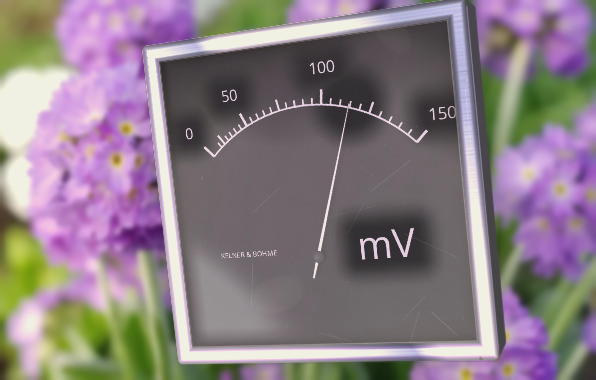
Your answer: {"value": 115, "unit": "mV"}
